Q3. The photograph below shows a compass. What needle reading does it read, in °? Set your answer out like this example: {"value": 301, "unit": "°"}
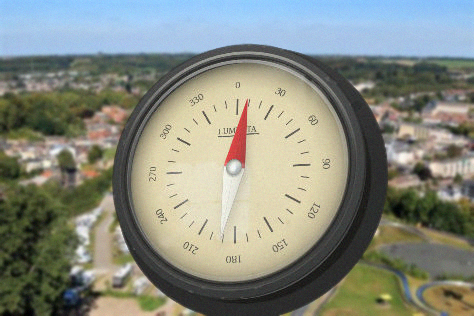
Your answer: {"value": 10, "unit": "°"}
